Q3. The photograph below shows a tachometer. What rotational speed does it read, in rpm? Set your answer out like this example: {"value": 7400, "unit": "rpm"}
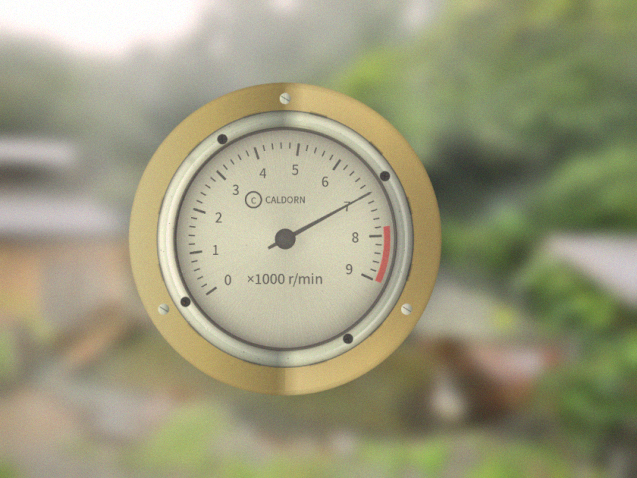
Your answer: {"value": 7000, "unit": "rpm"}
